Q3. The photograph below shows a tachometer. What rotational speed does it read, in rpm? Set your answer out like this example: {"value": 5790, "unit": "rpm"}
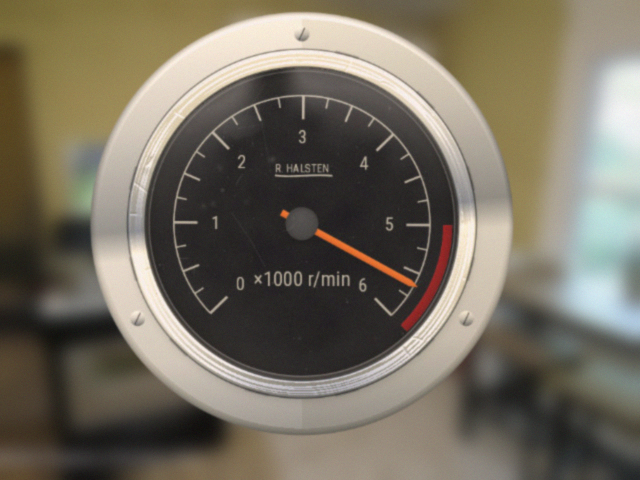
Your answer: {"value": 5625, "unit": "rpm"}
